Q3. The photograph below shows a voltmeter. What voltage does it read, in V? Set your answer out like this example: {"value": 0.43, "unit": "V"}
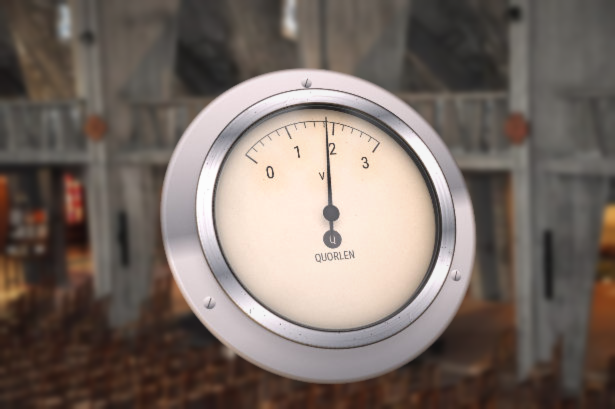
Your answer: {"value": 1.8, "unit": "V"}
